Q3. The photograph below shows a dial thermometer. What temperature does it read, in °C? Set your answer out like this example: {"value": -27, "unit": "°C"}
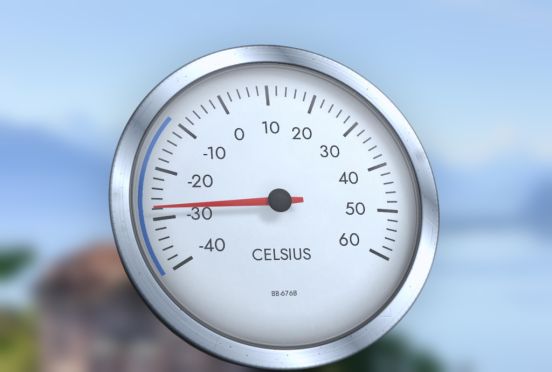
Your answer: {"value": -28, "unit": "°C"}
